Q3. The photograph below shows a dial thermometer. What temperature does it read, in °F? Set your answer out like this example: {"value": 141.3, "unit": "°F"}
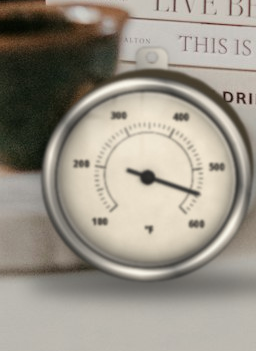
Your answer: {"value": 550, "unit": "°F"}
